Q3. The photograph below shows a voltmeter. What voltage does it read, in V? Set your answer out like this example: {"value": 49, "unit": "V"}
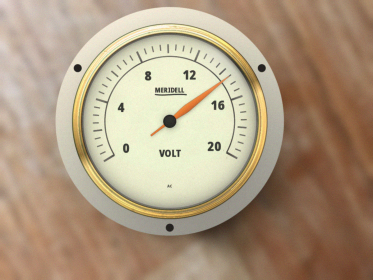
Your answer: {"value": 14.5, "unit": "V"}
